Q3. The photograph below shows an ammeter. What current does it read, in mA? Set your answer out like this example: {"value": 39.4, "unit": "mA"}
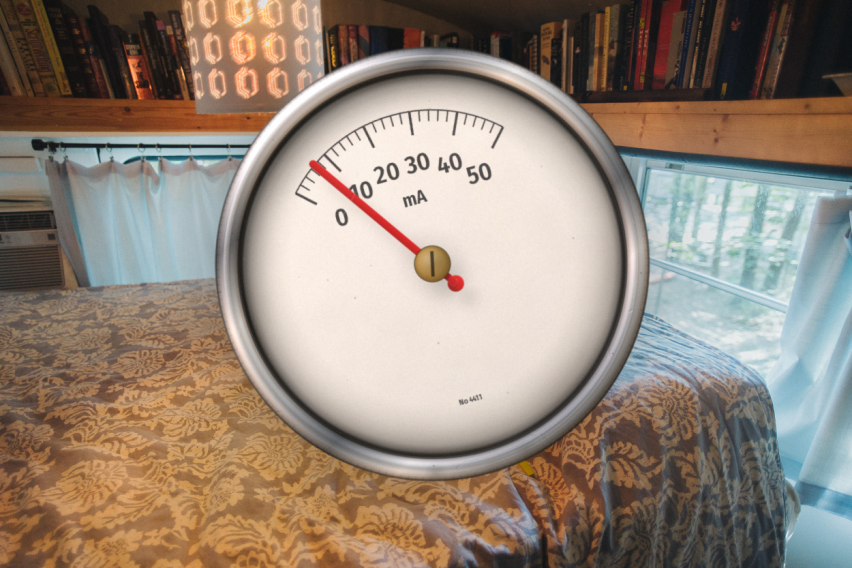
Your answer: {"value": 7, "unit": "mA"}
